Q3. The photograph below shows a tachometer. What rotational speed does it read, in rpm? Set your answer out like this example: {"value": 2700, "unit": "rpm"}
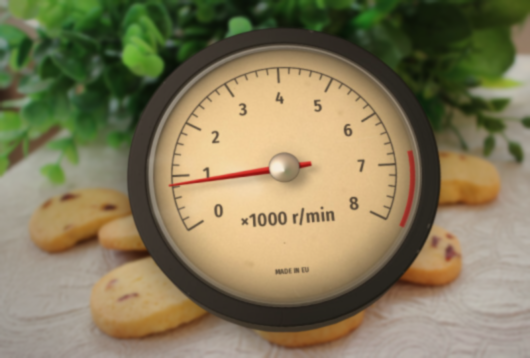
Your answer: {"value": 800, "unit": "rpm"}
